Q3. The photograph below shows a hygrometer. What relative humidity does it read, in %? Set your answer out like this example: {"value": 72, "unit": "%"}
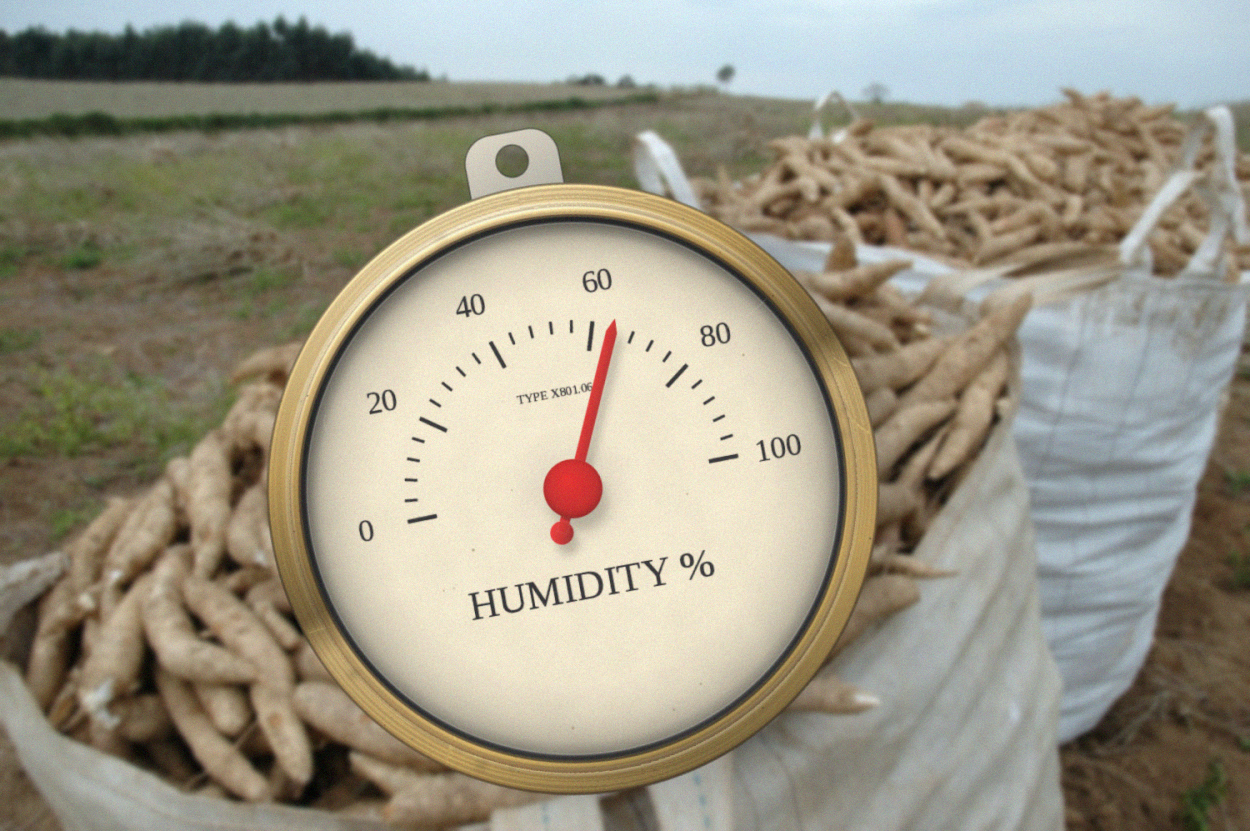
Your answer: {"value": 64, "unit": "%"}
